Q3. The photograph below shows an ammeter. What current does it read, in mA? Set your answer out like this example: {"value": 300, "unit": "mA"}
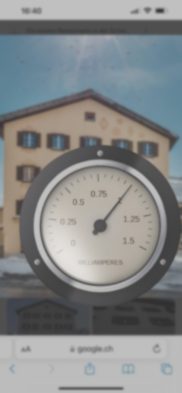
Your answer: {"value": 1, "unit": "mA"}
